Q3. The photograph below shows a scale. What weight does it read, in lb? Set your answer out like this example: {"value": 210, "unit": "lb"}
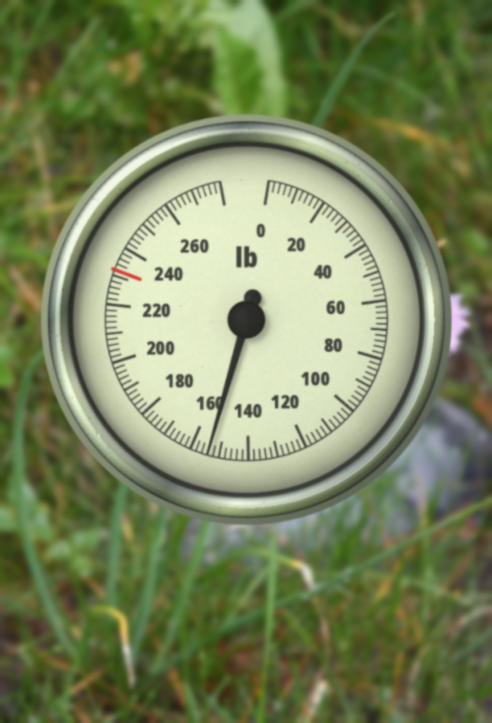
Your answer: {"value": 154, "unit": "lb"}
